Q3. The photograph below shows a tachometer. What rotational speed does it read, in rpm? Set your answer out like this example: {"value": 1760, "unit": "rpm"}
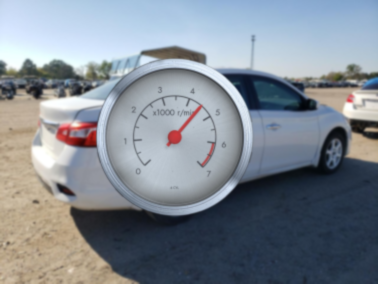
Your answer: {"value": 4500, "unit": "rpm"}
